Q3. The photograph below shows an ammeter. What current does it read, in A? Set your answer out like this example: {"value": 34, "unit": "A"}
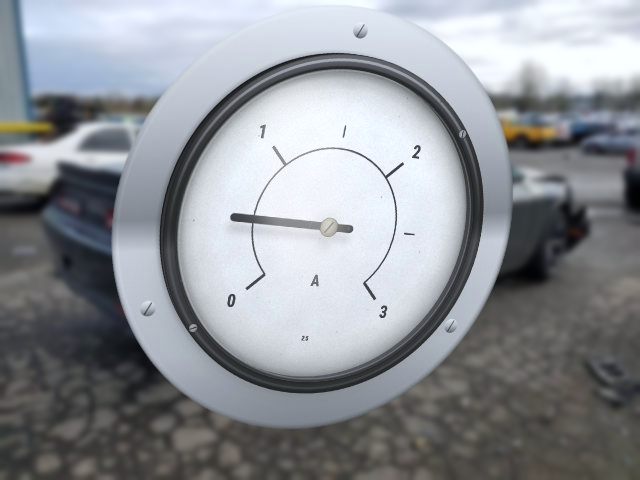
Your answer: {"value": 0.5, "unit": "A"}
